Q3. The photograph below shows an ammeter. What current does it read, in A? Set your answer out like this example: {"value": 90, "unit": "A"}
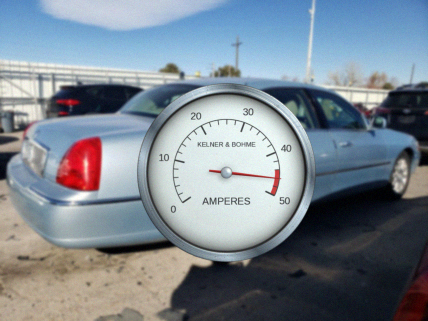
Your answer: {"value": 46, "unit": "A"}
